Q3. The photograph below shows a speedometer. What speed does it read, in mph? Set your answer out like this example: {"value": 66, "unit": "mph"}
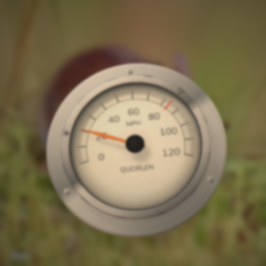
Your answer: {"value": 20, "unit": "mph"}
